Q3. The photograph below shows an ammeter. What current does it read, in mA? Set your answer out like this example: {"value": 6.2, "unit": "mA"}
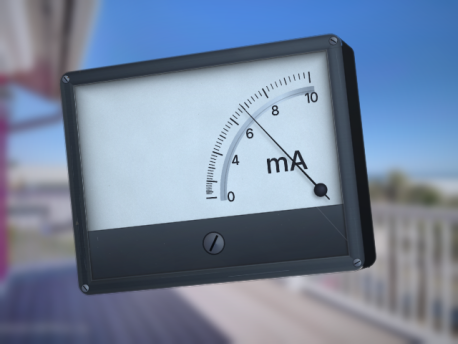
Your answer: {"value": 6.8, "unit": "mA"}
